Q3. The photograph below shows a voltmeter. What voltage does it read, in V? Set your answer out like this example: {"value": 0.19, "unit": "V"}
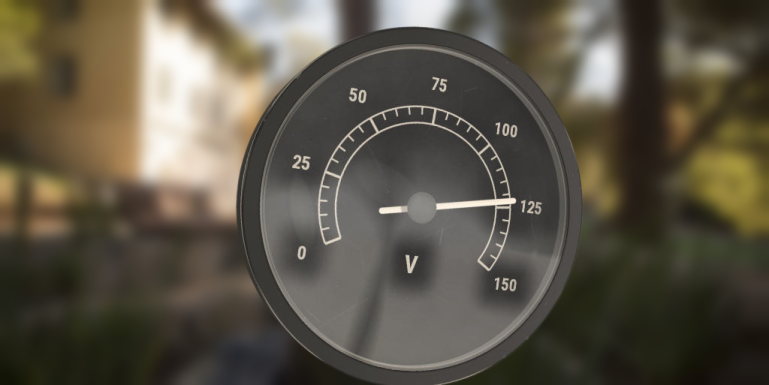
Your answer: {"value": 122.5, "unit": "V"}
